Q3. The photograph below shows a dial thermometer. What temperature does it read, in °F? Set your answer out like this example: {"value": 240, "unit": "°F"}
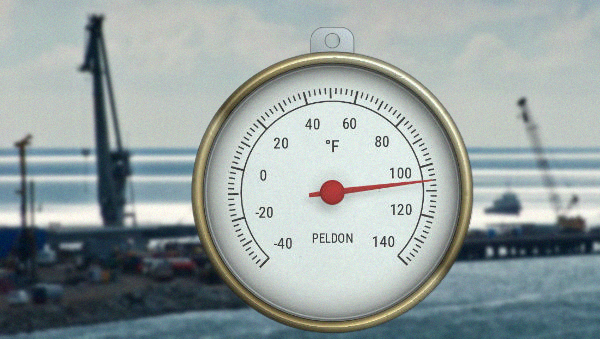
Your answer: {"value": 106, "unit": "°F"}
